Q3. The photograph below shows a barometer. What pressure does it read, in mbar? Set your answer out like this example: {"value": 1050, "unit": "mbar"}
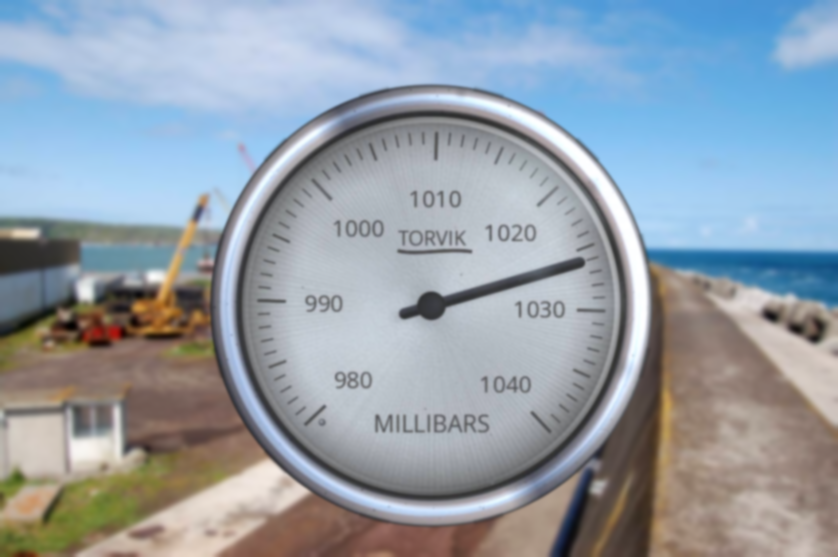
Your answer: {"value": 1026, "unit": "mbar"}
